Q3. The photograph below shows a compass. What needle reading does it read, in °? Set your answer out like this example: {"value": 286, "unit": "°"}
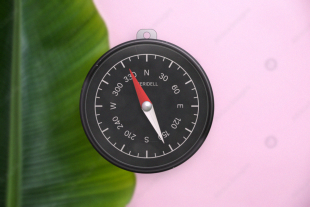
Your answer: {"value": 335, "unit": "°"}
